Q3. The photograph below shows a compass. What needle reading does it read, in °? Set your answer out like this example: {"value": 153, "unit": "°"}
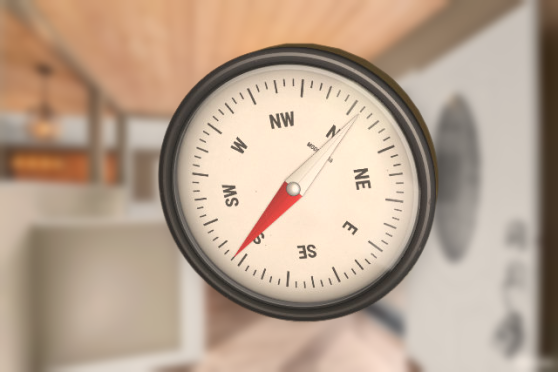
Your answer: {"value": 185, "unit": "°"}
